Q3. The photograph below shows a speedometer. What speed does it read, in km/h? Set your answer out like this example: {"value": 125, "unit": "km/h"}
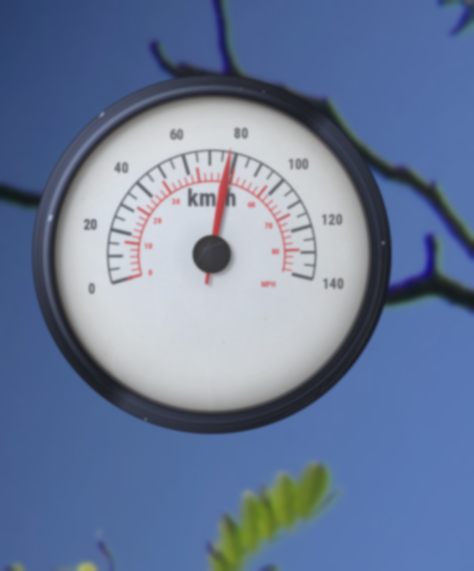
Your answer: {"value": 77.5, "unit": "km/h"}
